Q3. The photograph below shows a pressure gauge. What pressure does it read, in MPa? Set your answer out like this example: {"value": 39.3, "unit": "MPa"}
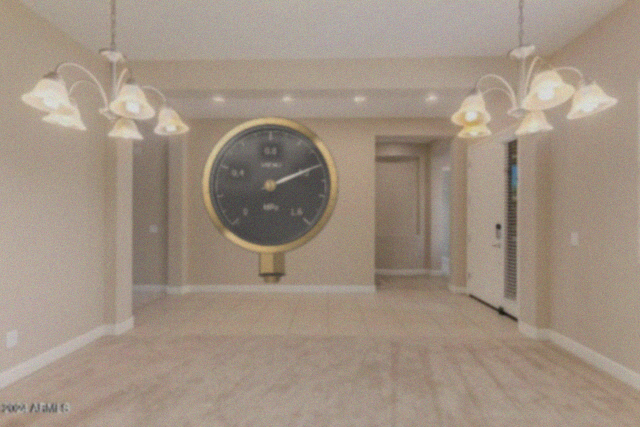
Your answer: {"value": 1.2, "unit": "MPa"}
